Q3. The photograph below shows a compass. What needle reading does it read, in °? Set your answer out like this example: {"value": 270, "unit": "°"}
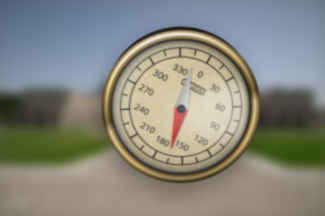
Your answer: {"value": 165, "unit": "°"}
